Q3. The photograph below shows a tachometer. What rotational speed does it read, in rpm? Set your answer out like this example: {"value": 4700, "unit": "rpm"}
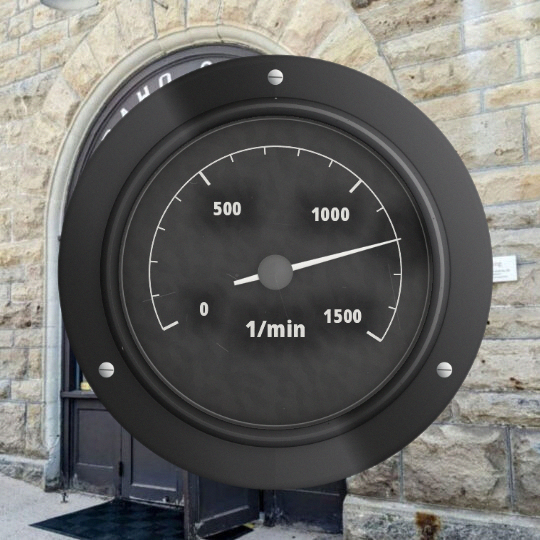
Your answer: {"value": 1200, "unit": "rpm"}
